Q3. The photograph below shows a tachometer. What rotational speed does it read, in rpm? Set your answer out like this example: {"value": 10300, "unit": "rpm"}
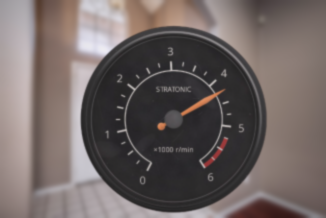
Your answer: {"value": 4250, "unit": "rpm"}
